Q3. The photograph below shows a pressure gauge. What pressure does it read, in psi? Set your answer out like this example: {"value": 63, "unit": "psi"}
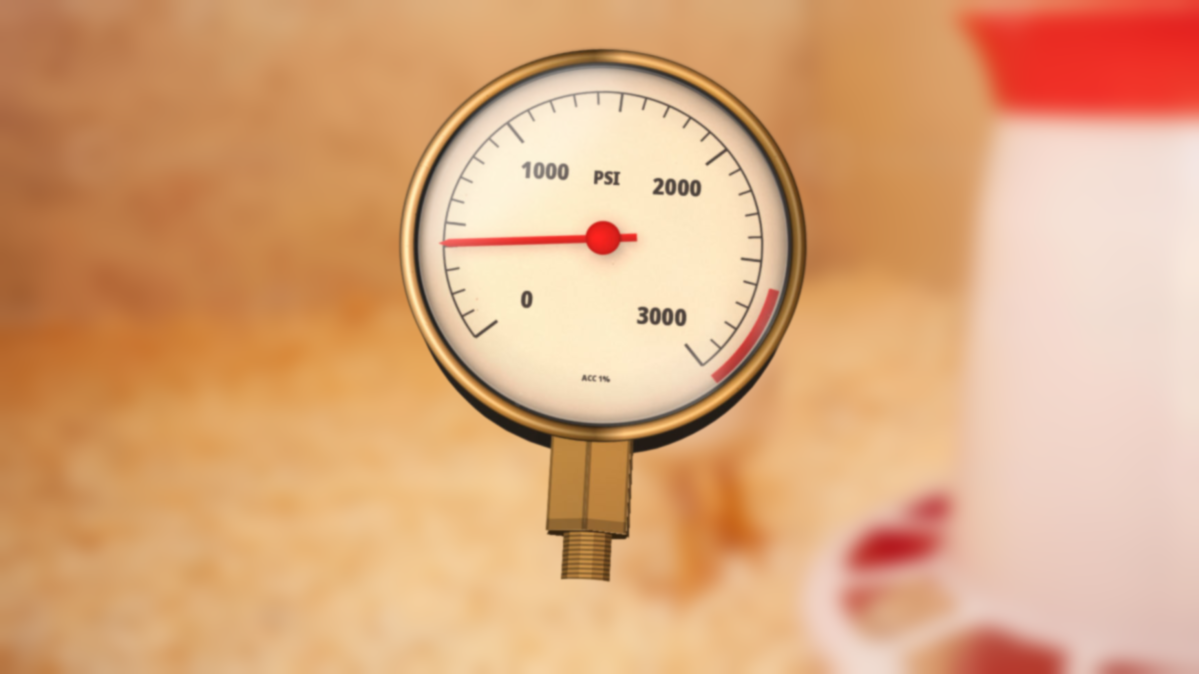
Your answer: {"value": 400, "unit": "psi"}
